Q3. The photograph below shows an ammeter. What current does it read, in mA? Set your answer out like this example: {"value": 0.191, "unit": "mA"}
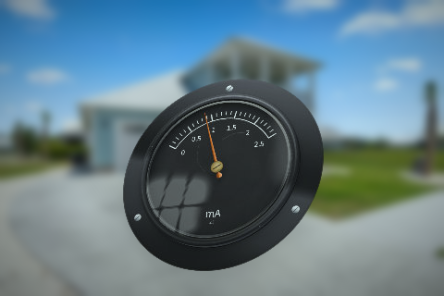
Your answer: {"value": 0.9, "unit": "mA"}
